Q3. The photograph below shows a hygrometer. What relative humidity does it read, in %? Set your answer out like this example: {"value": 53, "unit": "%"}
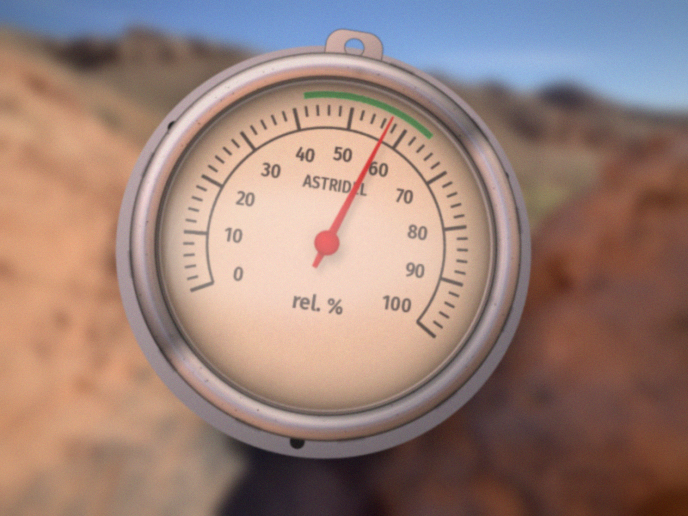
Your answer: {"value": 57, "unit": "%"}
